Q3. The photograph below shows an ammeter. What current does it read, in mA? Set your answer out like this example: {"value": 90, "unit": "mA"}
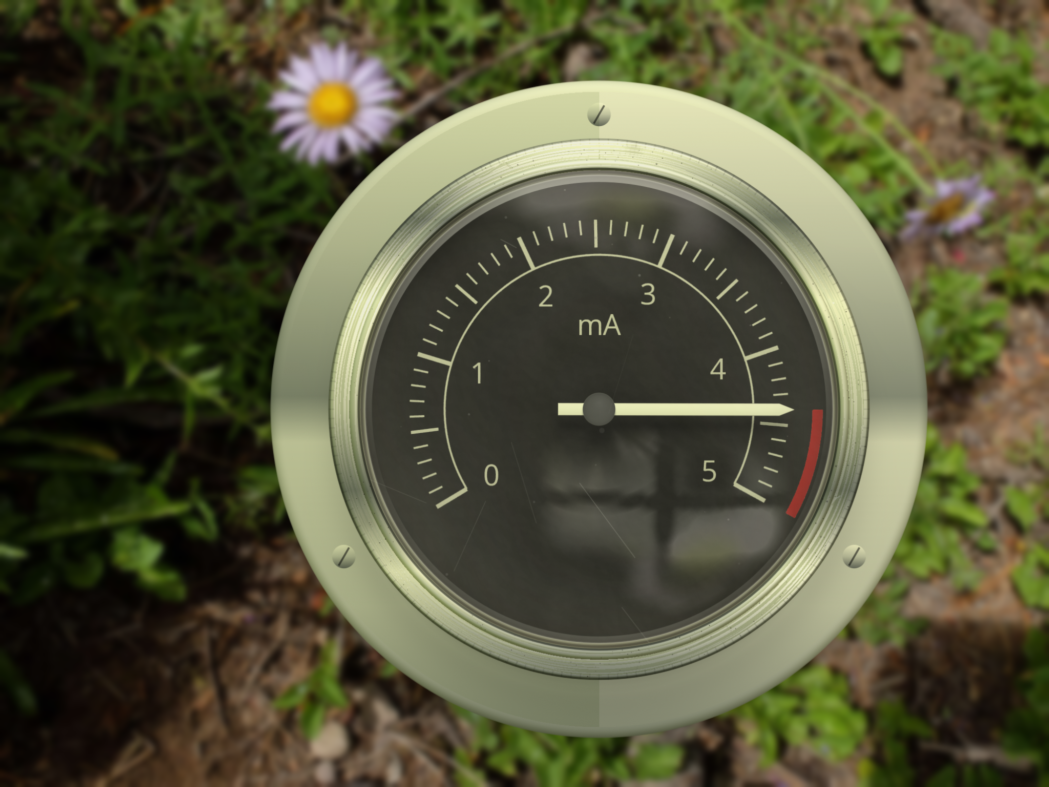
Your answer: {"value": 4.4, "unit": "mA"}
